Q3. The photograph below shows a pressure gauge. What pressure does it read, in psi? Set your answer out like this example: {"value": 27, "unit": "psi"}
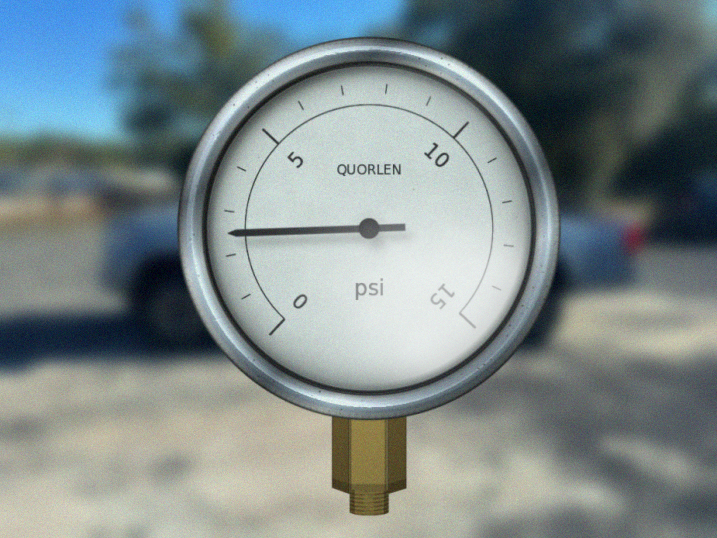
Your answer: {"value": 2.5, "unit": "psi"}
